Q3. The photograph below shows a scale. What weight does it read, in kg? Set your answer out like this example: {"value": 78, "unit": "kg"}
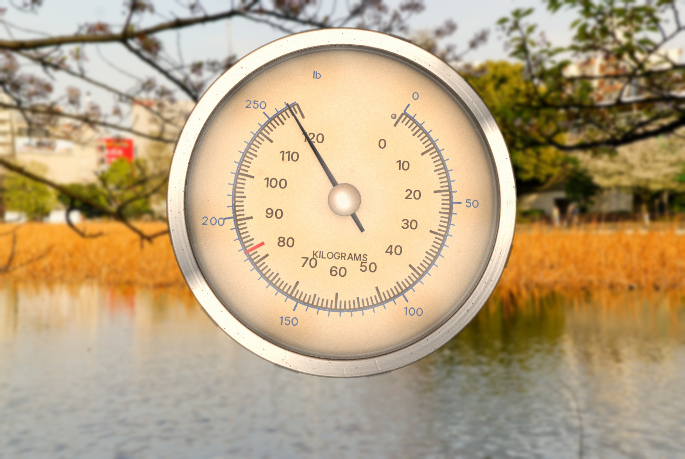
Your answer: {"value": 118, "unit": "kg"}
